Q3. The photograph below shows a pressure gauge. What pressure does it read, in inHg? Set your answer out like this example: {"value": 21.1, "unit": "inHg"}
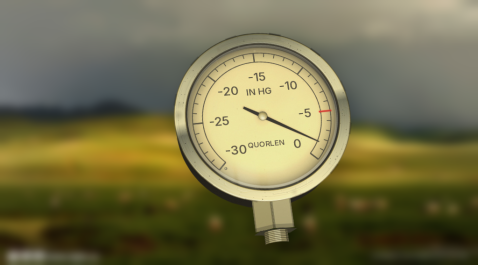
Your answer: {"value": -1.5, "unit": "inHg"}
